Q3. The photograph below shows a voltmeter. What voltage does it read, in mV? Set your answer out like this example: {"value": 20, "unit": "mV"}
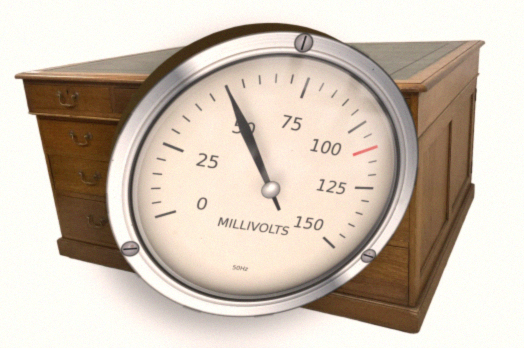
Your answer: {"value": 50, "unit": "mV"}
